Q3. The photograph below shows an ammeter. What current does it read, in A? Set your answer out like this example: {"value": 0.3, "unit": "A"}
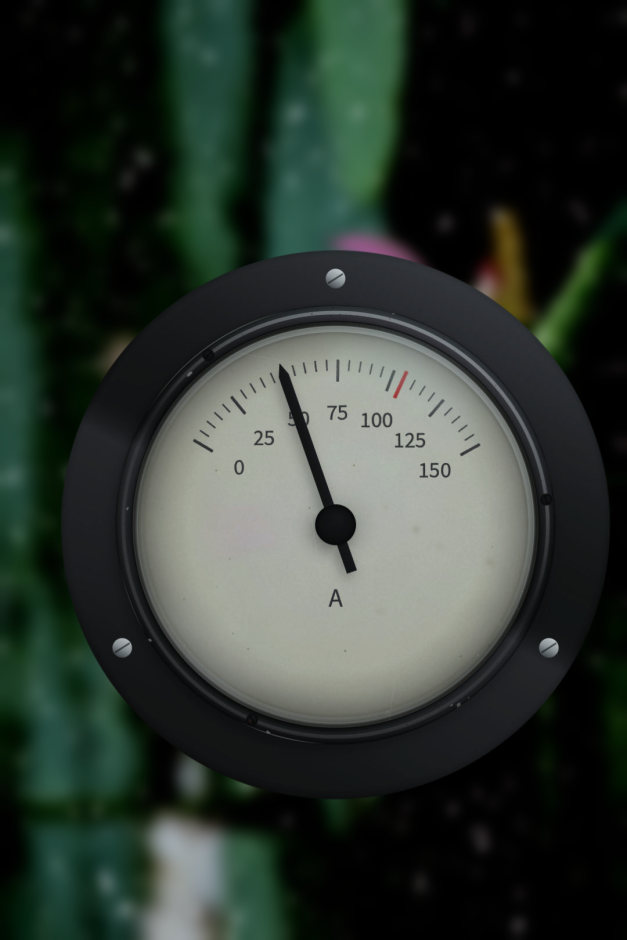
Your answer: {"value": 50, "unit": "A"}
